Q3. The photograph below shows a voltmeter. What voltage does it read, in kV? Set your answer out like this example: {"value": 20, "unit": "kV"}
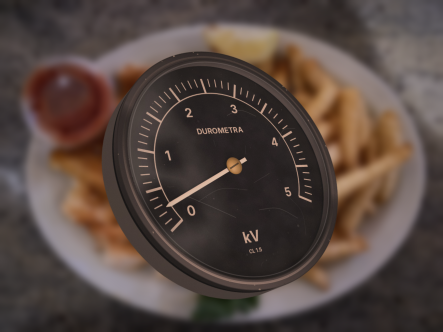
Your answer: {"value": 0.25, "unit": "kV"}
